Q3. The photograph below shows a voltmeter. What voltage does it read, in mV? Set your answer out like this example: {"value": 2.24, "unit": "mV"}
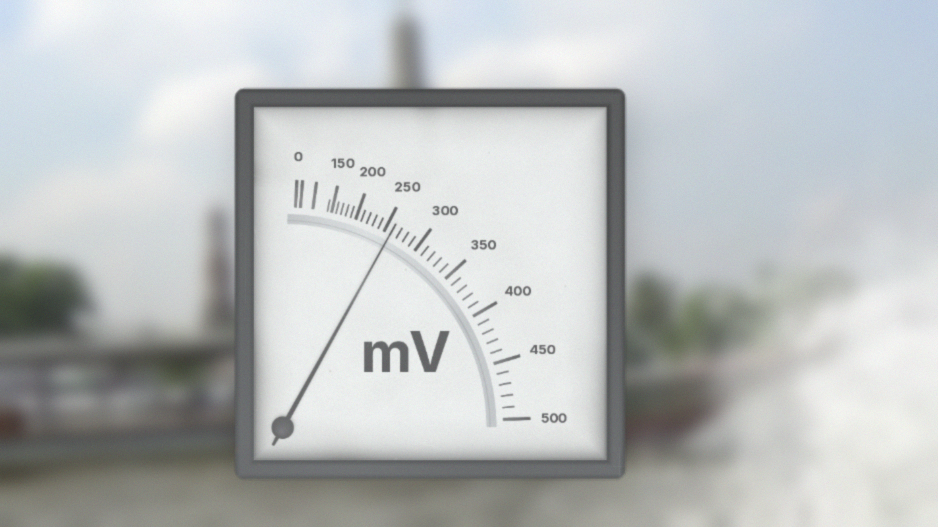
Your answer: {"value": 260, "unit": "mV"}
